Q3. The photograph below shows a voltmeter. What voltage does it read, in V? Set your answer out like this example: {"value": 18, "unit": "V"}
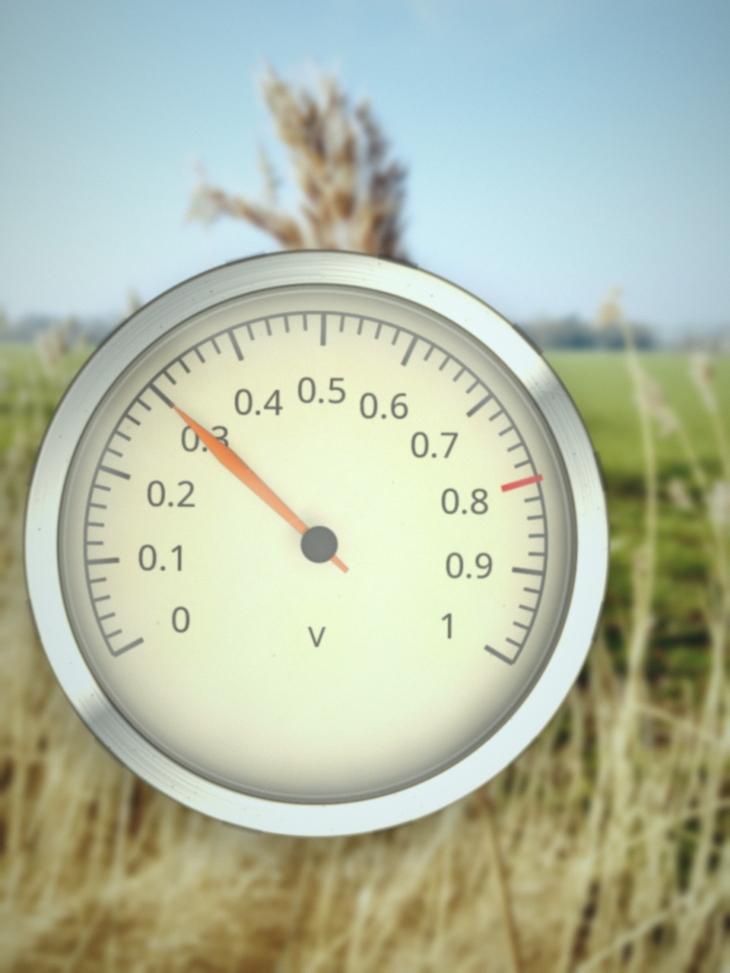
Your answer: {"value": 0.3, "unit": "V"}
